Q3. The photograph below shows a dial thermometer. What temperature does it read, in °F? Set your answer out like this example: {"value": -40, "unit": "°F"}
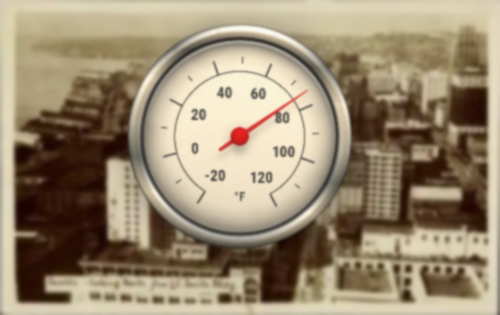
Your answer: {"value": 75, "unit": "°F"}
